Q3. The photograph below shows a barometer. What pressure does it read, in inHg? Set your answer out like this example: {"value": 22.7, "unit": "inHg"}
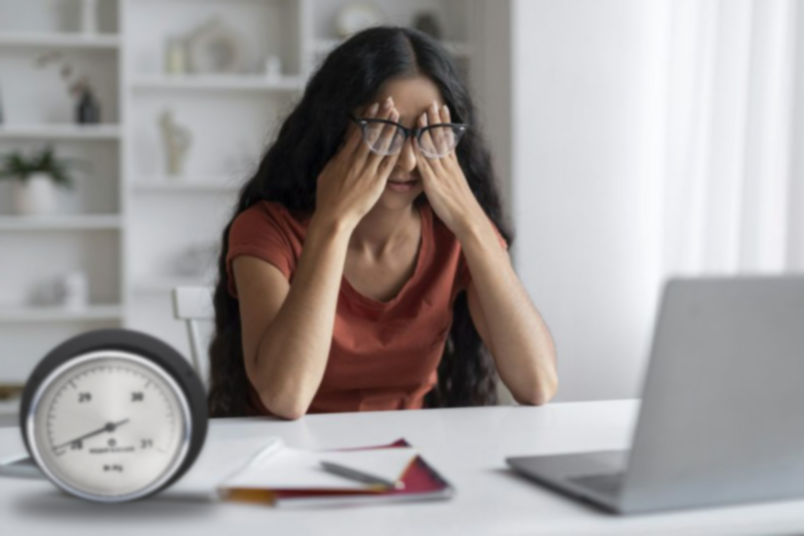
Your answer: {"value": 28.1, "unit": "inHg"}
